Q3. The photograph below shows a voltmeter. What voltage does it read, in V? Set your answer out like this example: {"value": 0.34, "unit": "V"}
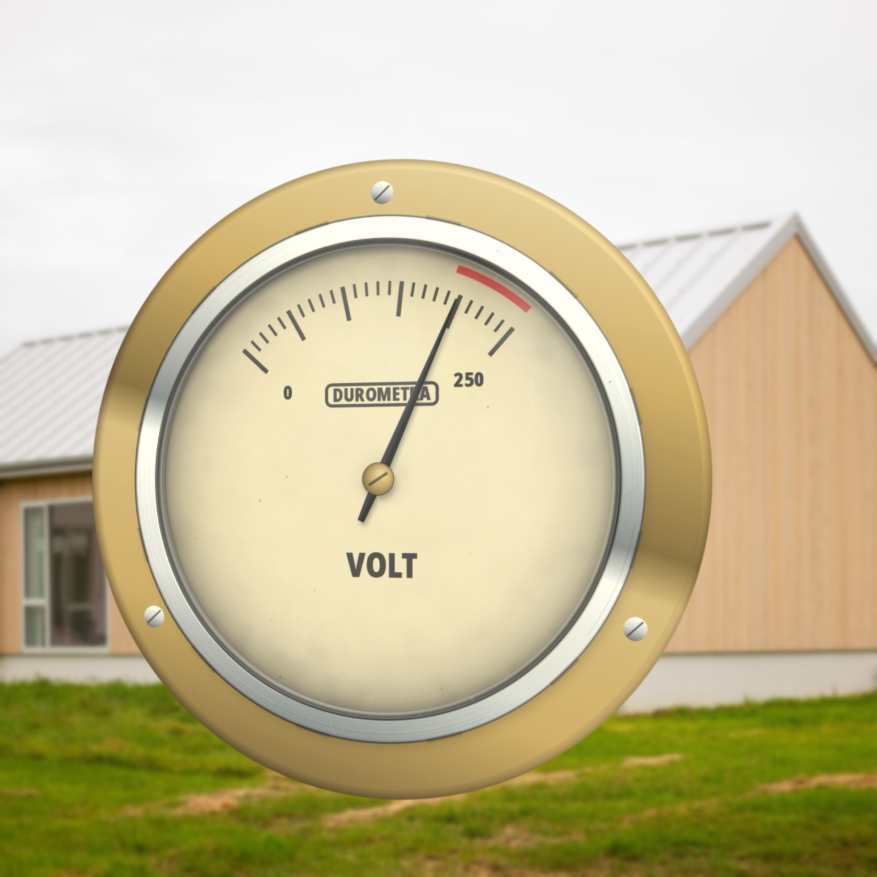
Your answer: {"value": 200, "unit": "V"}
